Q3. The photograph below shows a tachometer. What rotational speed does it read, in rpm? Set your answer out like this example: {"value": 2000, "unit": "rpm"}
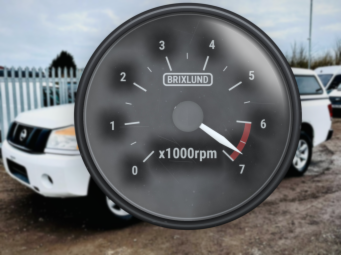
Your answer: {"value": 6750, "unit": "rpm"}
